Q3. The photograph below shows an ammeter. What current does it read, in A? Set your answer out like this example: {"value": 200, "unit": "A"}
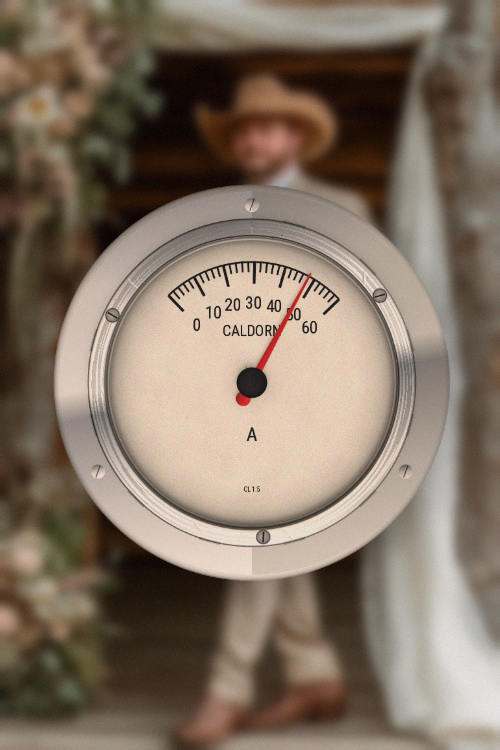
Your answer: {"value": 48, "unit": "A"}
